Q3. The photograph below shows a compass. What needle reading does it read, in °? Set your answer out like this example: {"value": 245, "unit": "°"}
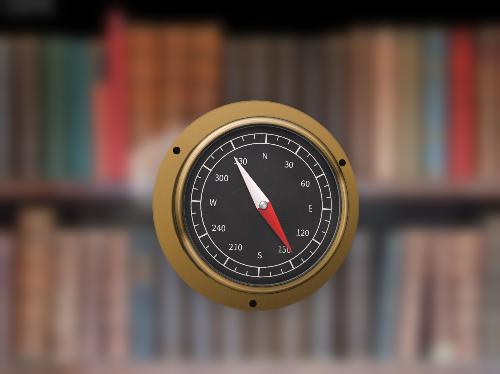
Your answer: {"value": 145, "unit": "°"}
